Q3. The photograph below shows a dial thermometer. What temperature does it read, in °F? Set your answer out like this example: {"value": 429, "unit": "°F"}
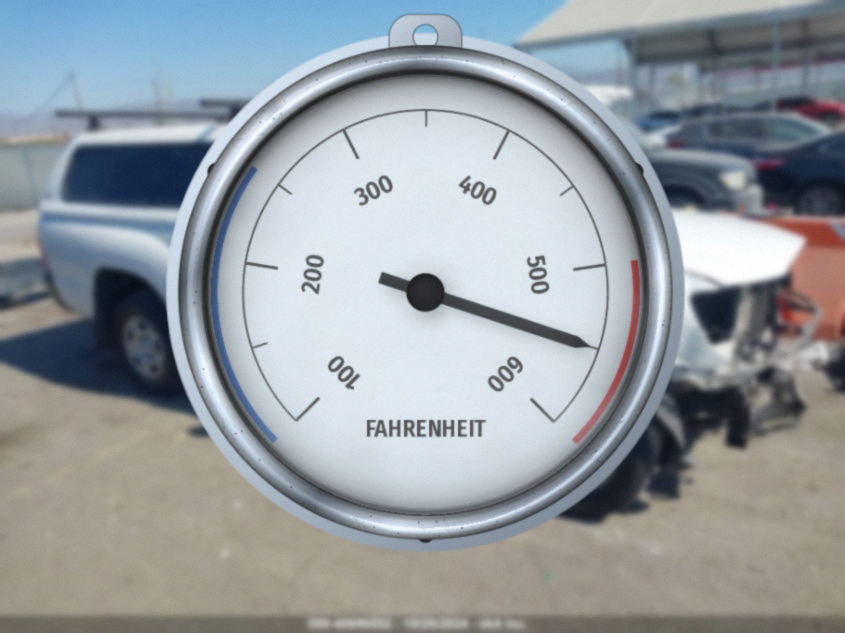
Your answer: {"value": 550, "unit": "°F"}
